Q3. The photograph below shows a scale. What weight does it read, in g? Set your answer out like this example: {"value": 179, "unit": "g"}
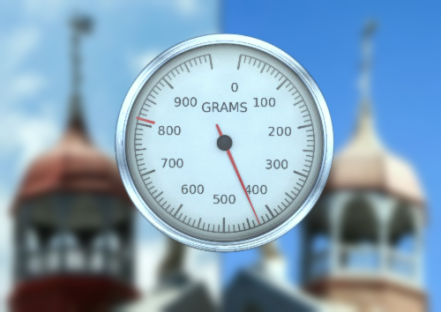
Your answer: {"value": 430, "unit": "g"}
